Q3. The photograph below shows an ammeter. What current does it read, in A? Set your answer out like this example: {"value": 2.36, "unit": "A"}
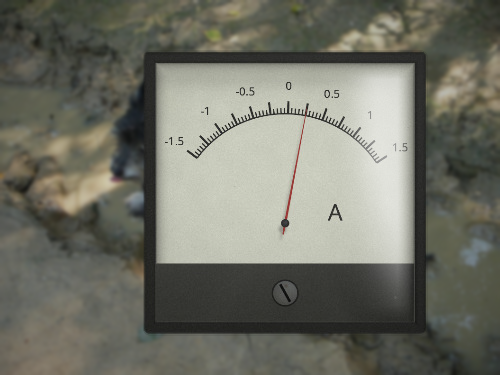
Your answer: {"value": 0.25, "unit": "A"}
